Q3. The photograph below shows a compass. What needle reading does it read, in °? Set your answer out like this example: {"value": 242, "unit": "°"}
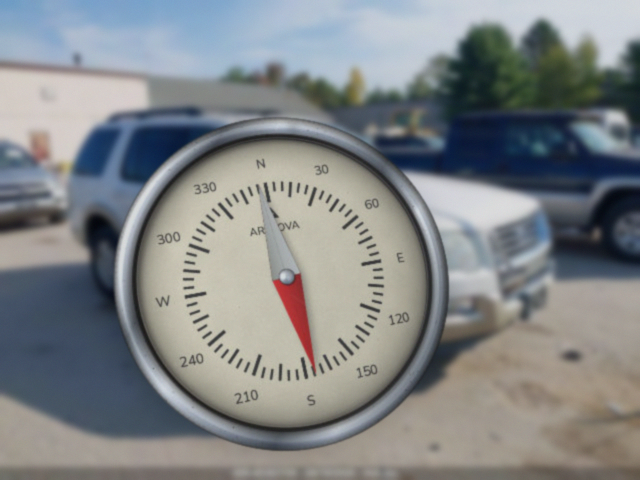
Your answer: {"value": 175, "unit": "°"}
